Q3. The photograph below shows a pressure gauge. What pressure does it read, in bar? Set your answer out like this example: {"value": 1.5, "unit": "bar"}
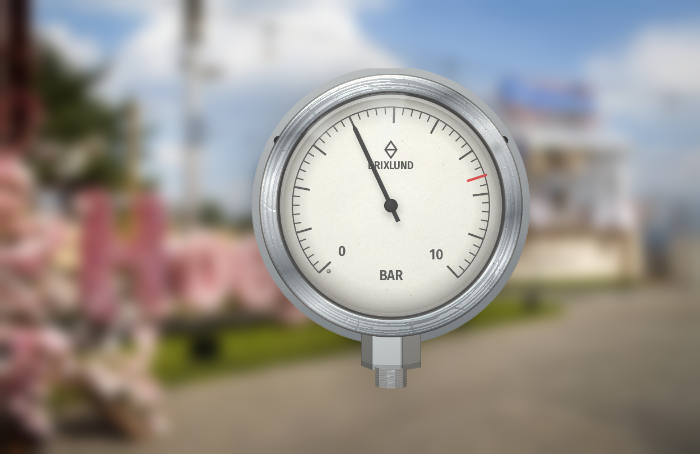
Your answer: {"value": 4, "unit": "bar"}
